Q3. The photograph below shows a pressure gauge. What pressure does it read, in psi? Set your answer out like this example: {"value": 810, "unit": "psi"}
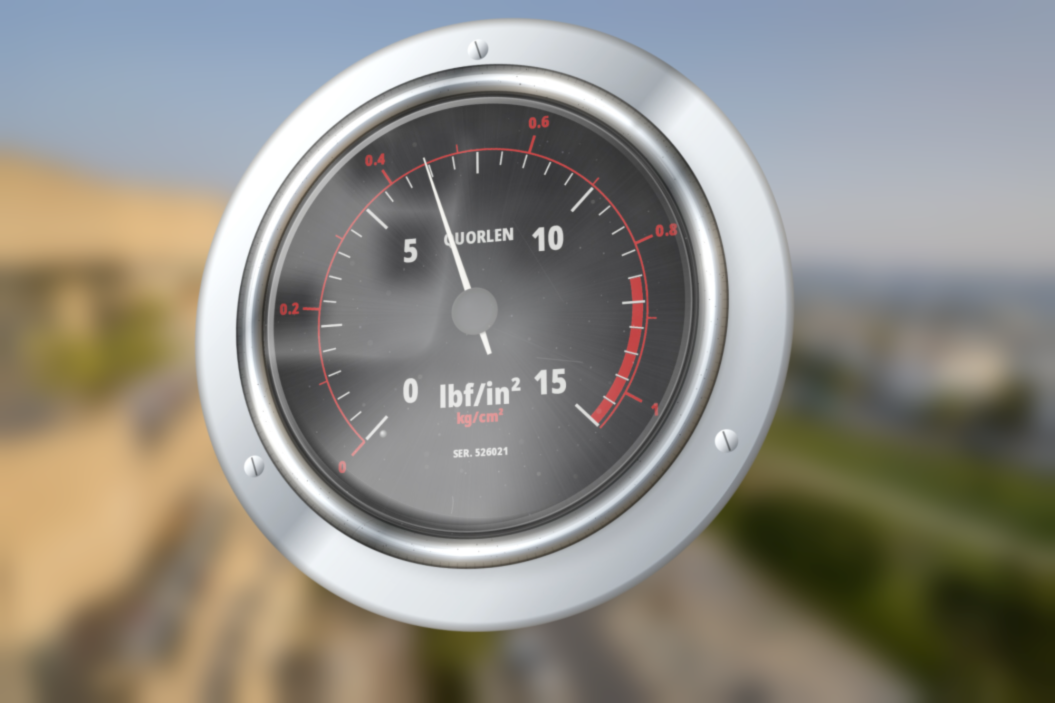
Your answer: {"value": 6.5, "unit": "psi"}
